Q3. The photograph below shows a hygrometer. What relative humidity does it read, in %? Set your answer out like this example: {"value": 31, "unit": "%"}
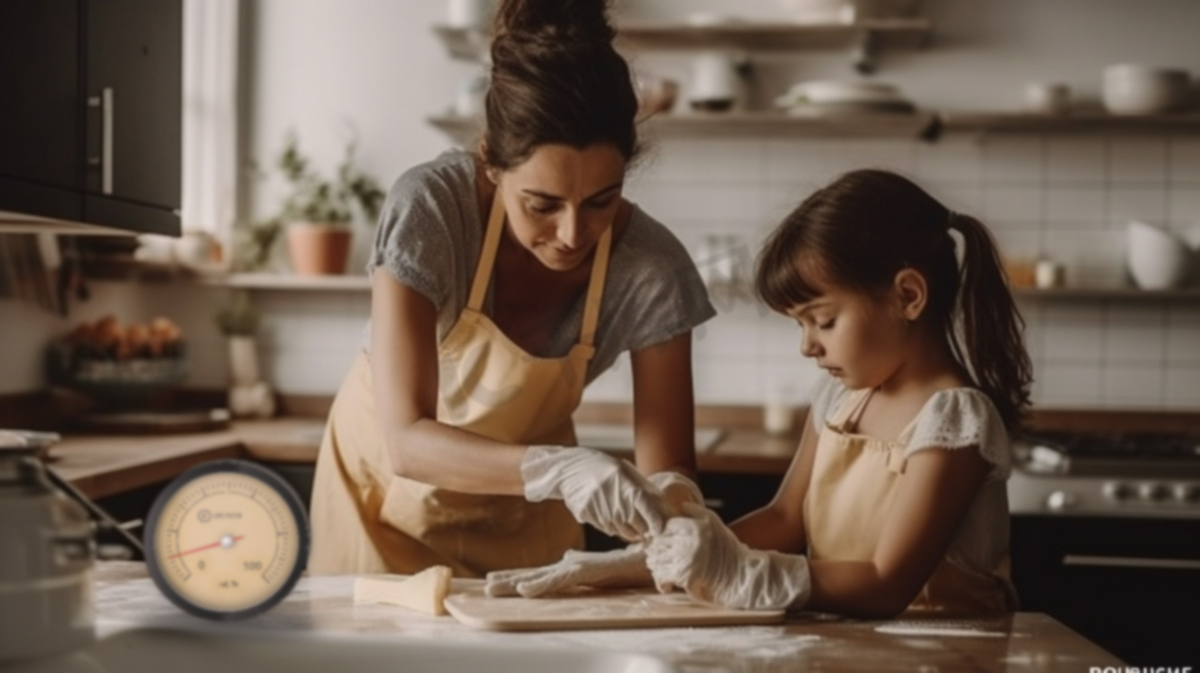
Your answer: {"value": 10, "unit": "%"}
